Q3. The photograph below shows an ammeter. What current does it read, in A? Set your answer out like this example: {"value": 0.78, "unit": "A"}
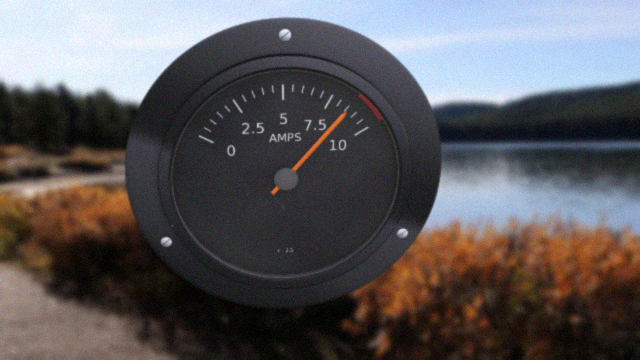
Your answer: {"value": 8.5, "unit": "A"}
